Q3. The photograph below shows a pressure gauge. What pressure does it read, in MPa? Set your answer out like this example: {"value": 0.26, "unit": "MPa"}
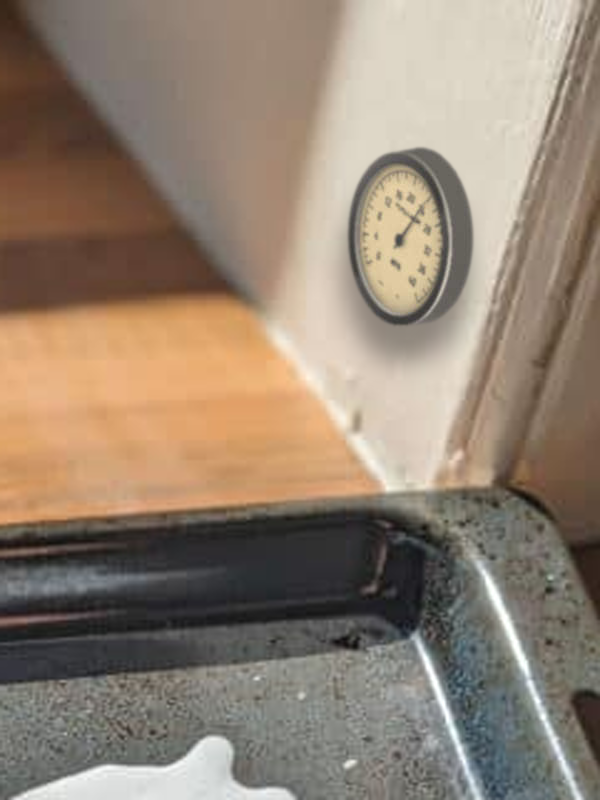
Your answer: {"value": 24, "unit": "MPa"}
